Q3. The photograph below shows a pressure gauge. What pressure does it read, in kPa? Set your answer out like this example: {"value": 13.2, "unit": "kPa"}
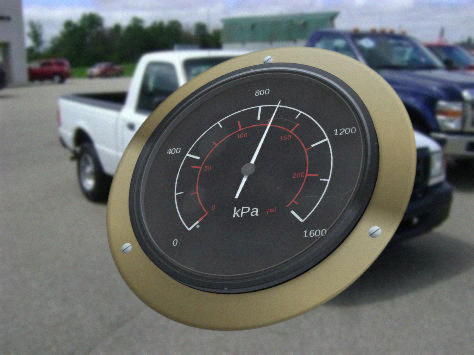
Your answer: {"value": 900, "unit": "kPa"}
